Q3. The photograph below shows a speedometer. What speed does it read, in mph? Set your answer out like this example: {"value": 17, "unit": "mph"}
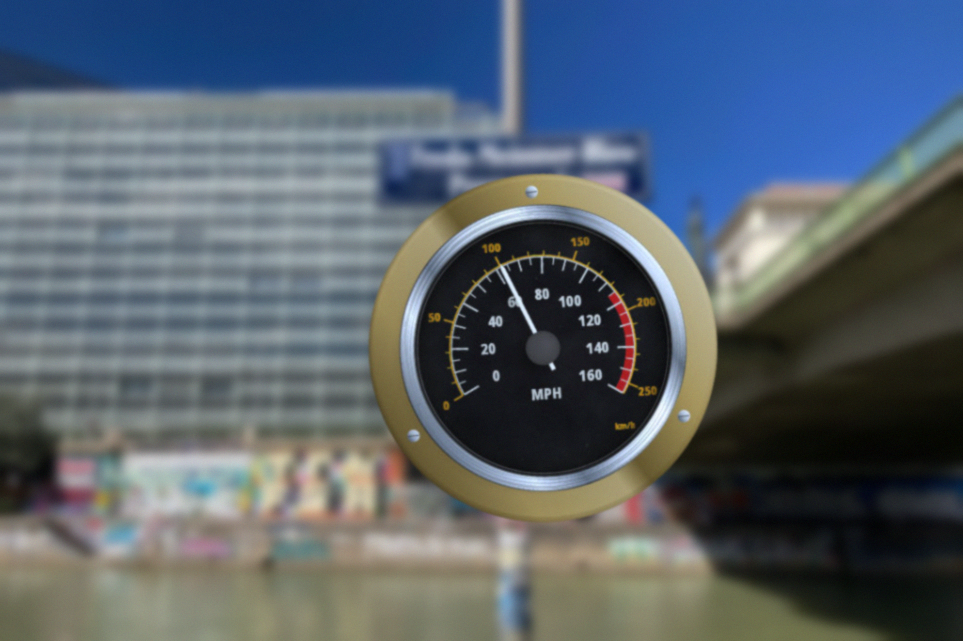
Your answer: {"value": 62.5, "unit": "mph"}
